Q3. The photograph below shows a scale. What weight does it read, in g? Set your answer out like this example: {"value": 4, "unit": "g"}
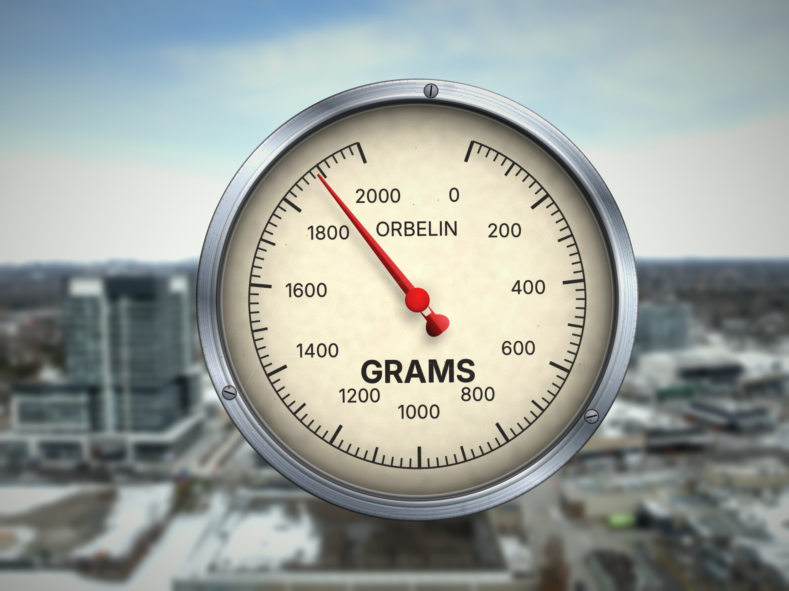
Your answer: {"value": 1890, "unit": "g"}
